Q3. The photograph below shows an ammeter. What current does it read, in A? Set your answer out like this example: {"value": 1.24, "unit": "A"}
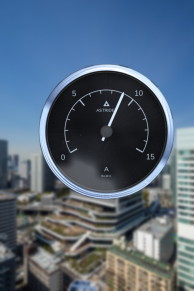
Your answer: {"value": 9, "unit": "A"}
